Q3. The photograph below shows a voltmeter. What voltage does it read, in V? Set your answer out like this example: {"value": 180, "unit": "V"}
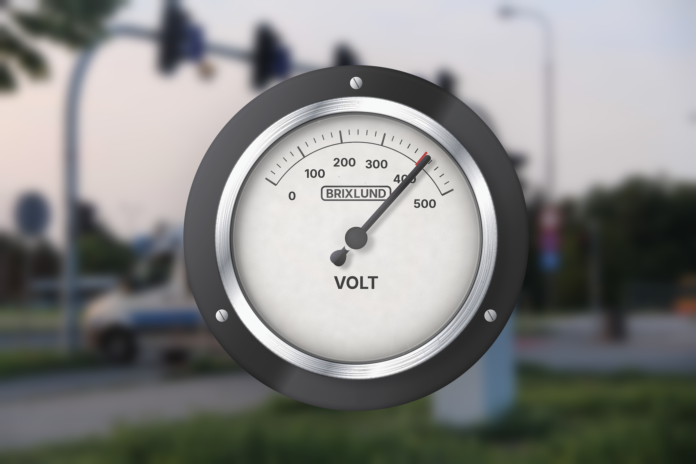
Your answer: {"value": 410, "unit": "V"}
